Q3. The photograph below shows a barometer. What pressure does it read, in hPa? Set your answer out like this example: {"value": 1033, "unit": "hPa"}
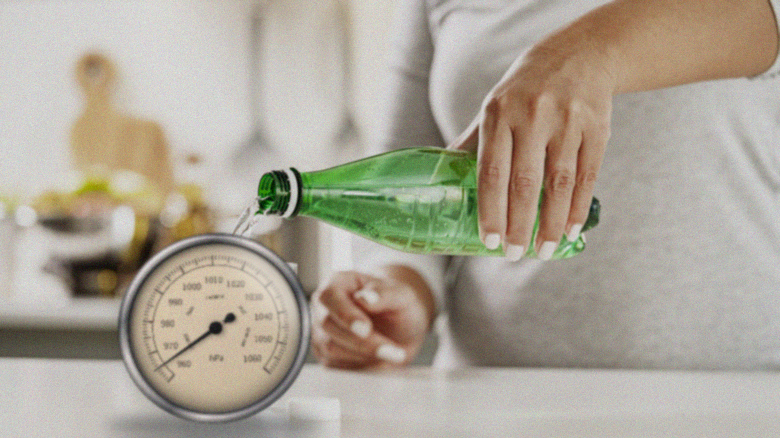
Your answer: {"value": 965, "unit": "hPa"}
